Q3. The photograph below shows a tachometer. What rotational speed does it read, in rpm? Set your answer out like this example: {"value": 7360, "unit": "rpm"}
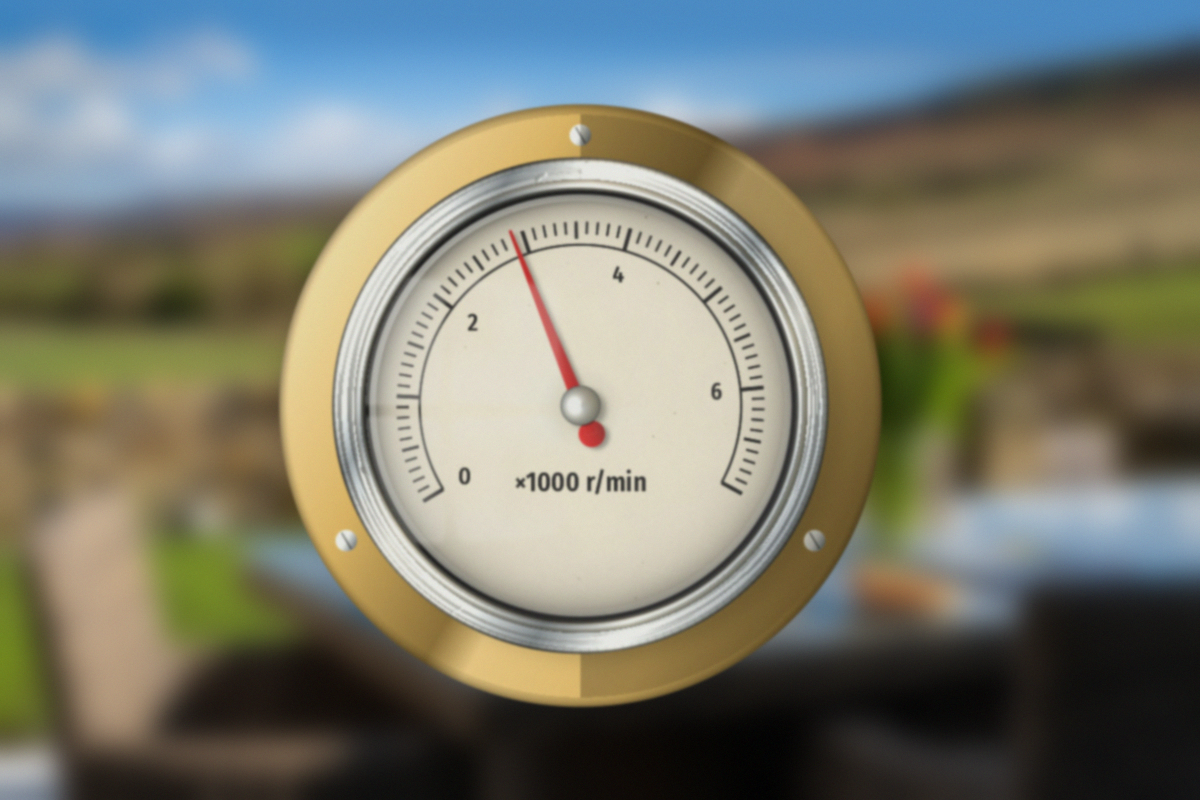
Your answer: {"value": 2900, "unit": "rpm"}
